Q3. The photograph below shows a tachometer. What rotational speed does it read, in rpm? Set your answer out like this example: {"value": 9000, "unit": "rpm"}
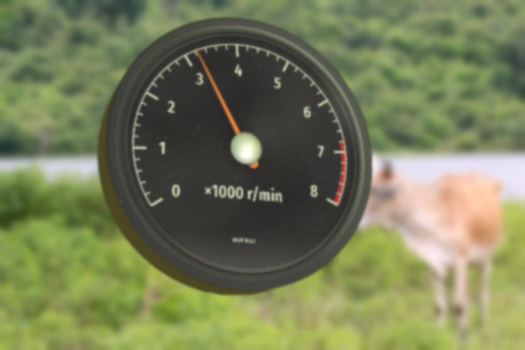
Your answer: {"value": 3200, "unit": "rpm"}
